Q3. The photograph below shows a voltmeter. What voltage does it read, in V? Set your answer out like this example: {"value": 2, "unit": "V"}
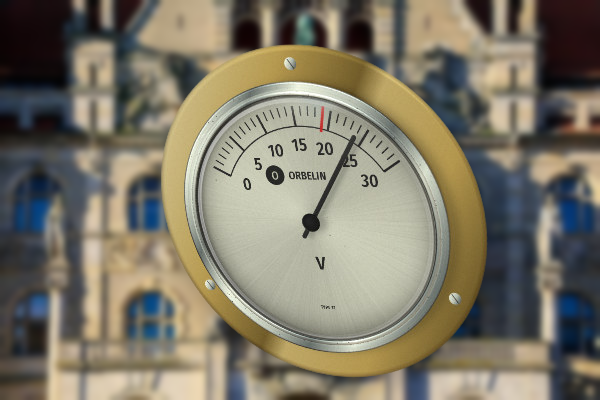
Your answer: {"value": 24, "unit": "V"}
